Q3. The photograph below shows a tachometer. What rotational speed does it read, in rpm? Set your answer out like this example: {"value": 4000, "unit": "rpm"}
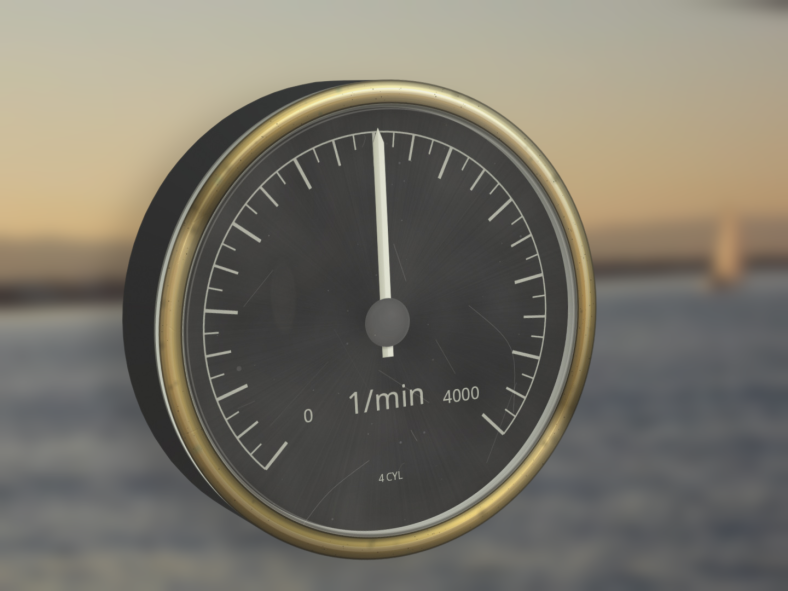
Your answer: {"value": 2000, "unit": "rpm"}
